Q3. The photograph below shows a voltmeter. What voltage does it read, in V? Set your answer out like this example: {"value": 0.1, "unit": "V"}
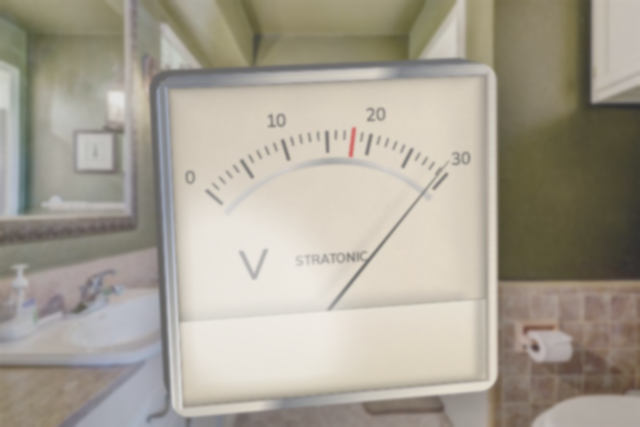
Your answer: {"value": 29, "unit": "V"}
